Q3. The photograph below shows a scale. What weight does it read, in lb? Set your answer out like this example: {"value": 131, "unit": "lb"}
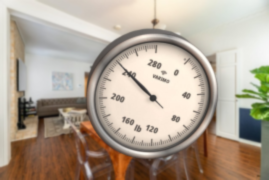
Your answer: {"value": 240, "unit": "lb"}
